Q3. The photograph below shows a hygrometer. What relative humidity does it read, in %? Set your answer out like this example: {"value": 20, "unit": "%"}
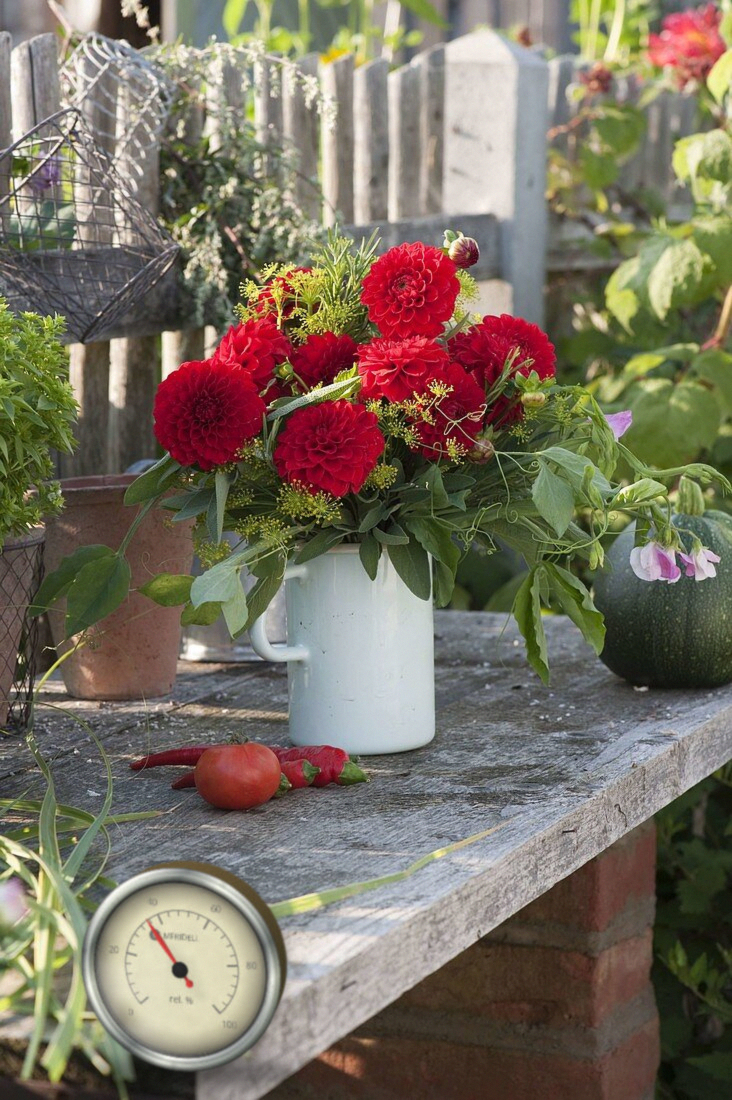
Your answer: {"value": 36, "unit": "%"}
